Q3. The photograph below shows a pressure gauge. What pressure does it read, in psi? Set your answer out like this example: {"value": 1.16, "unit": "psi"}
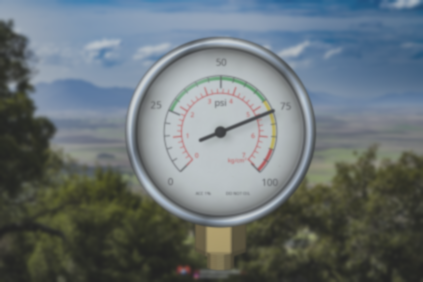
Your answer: {"value": 75, "unit": "psi"}
